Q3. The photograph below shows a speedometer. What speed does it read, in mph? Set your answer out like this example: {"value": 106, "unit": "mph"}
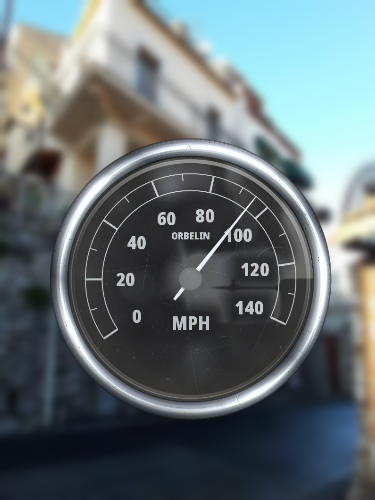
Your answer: {"value": 95, "unit": "mph"}
